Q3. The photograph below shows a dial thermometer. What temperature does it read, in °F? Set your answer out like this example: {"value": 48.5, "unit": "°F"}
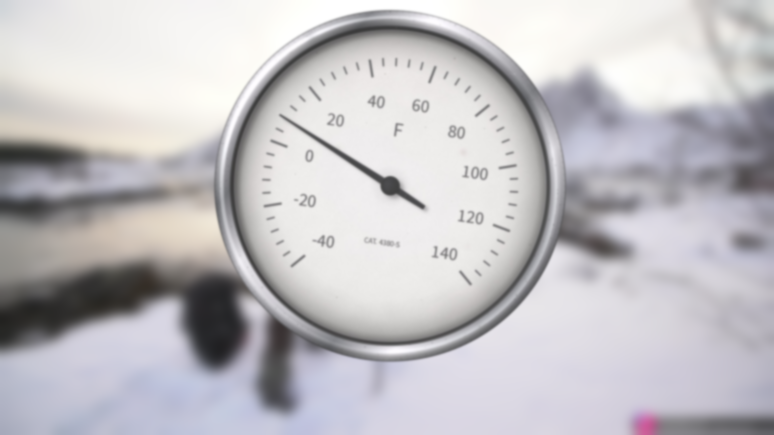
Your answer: {"value": 8, "unit": "°F"}
